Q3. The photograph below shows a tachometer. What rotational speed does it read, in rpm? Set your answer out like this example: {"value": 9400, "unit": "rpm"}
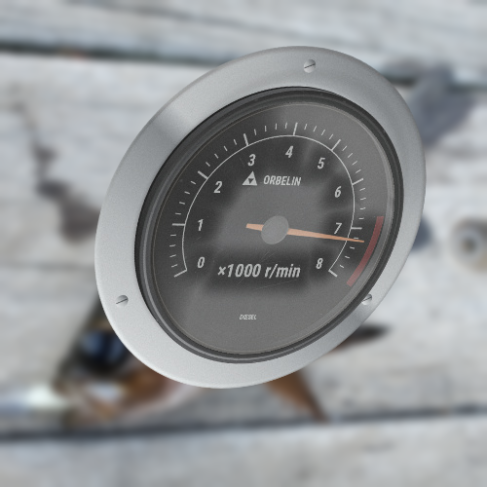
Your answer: {"value": 7200, "unit": "rpm"}
